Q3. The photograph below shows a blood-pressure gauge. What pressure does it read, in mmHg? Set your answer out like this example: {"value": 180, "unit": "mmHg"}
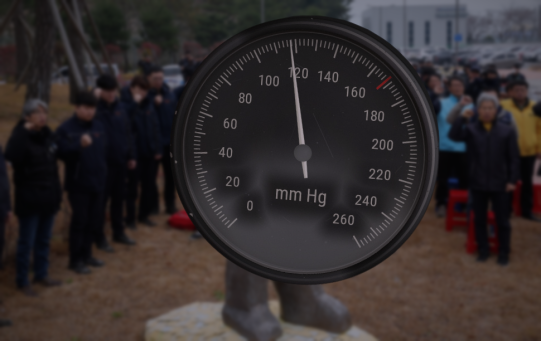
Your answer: {"value": 118, "unit": "mmHg"}
